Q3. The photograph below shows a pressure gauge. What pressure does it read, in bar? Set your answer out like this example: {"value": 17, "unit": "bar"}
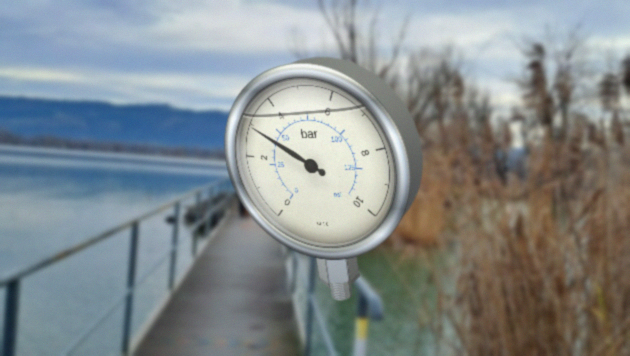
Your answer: {"value": 3, "unit": "bar"}
